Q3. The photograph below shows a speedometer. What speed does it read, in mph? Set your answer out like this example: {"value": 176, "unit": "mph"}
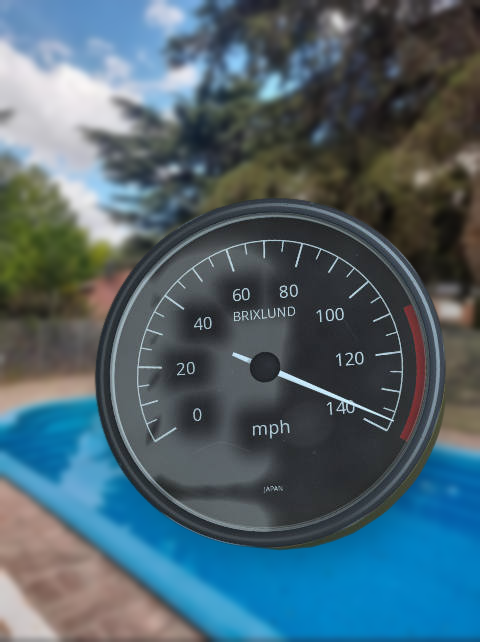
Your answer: {"value": 137.5, "unit": "mph"}
